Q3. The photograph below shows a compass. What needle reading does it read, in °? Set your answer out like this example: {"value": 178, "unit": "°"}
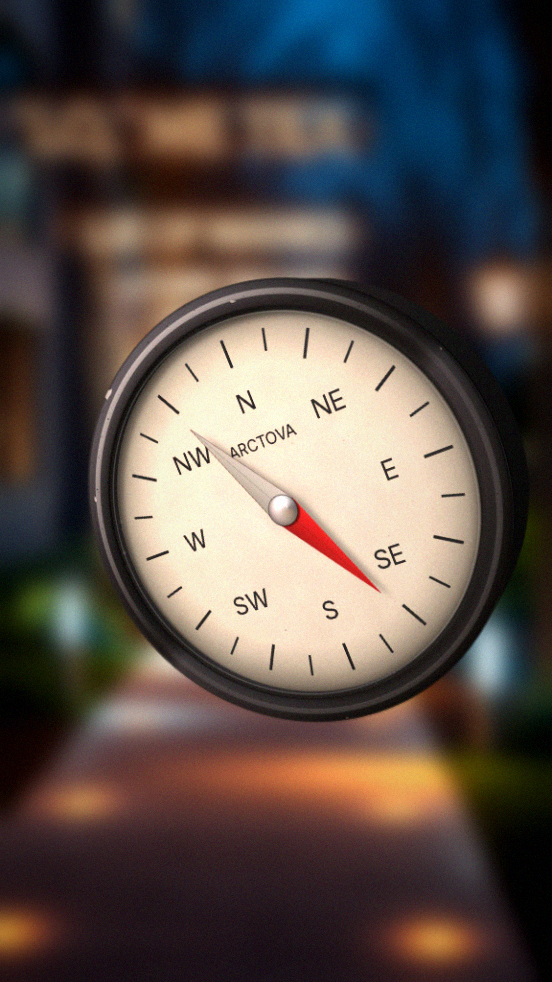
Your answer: {"value": 150, "unit": "°"}
